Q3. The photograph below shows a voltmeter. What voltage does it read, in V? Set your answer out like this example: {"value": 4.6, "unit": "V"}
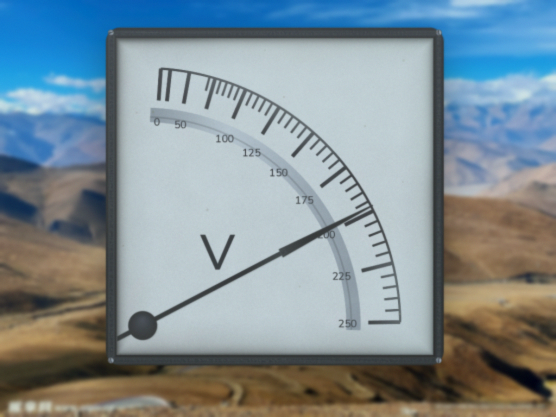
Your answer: {"value": 197.5, "unit": "V"}
